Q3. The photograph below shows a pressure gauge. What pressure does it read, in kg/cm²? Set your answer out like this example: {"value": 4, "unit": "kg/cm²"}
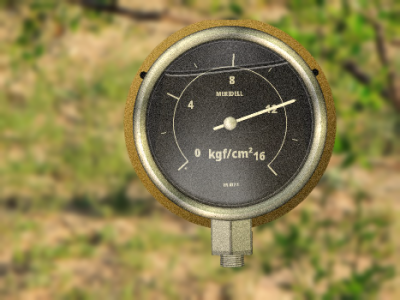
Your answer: {"value": 12, "unit": "kg/cm²"}
